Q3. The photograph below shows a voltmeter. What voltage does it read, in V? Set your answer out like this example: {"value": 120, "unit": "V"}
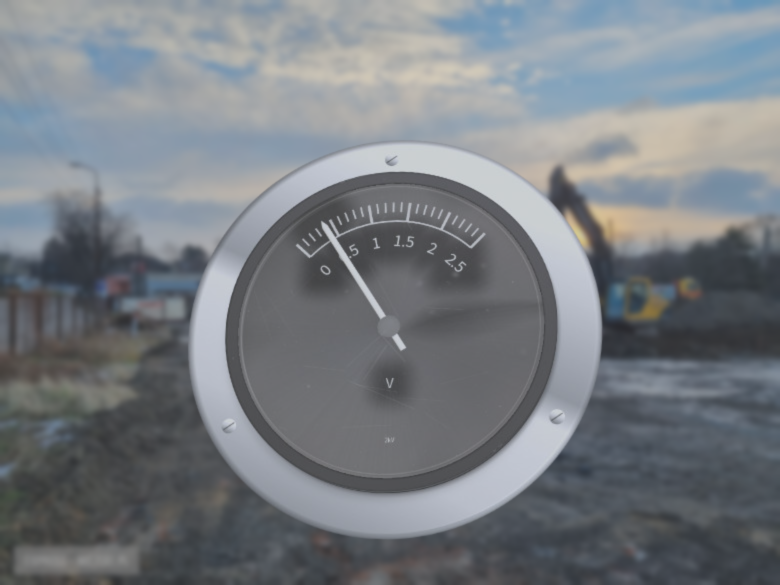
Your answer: {"value": 0.4, "unit": "V"}
